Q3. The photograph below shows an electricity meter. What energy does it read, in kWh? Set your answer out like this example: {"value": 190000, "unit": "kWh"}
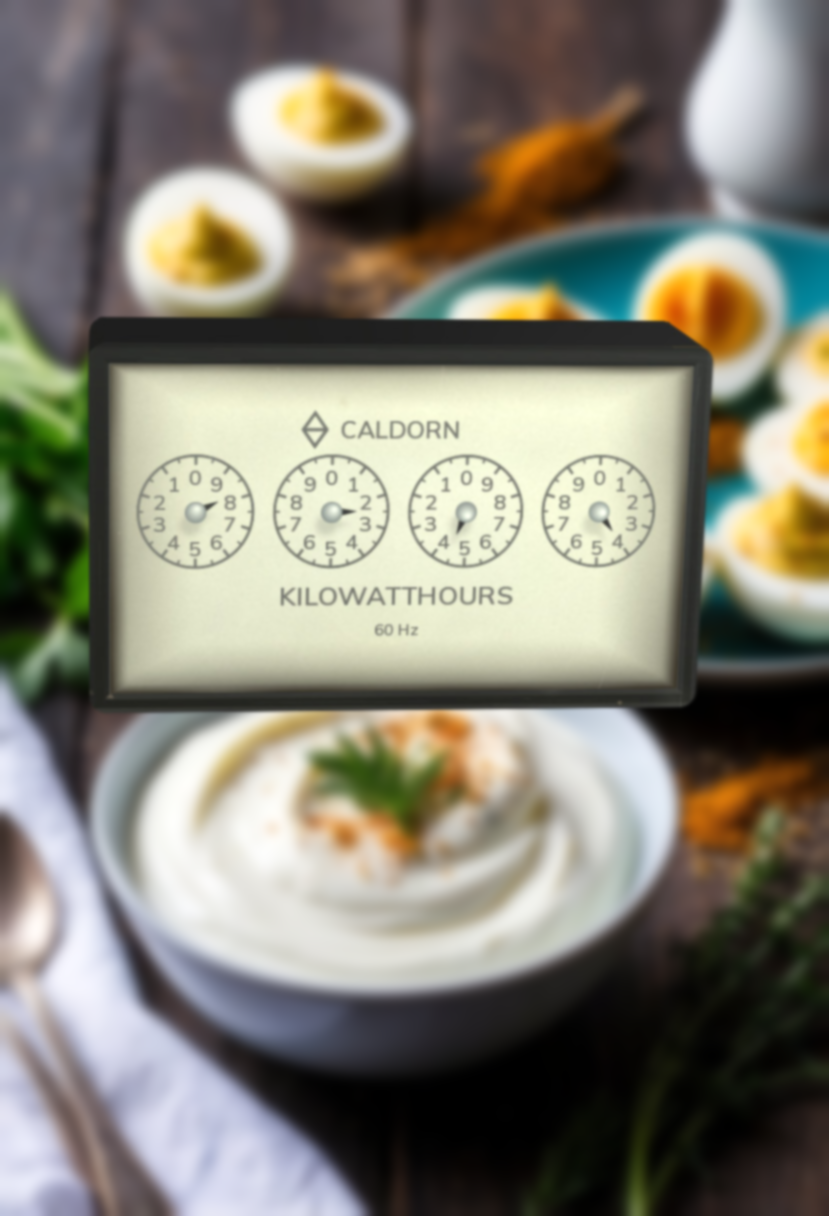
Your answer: {"value": 8244, "unit": "kWh"}
